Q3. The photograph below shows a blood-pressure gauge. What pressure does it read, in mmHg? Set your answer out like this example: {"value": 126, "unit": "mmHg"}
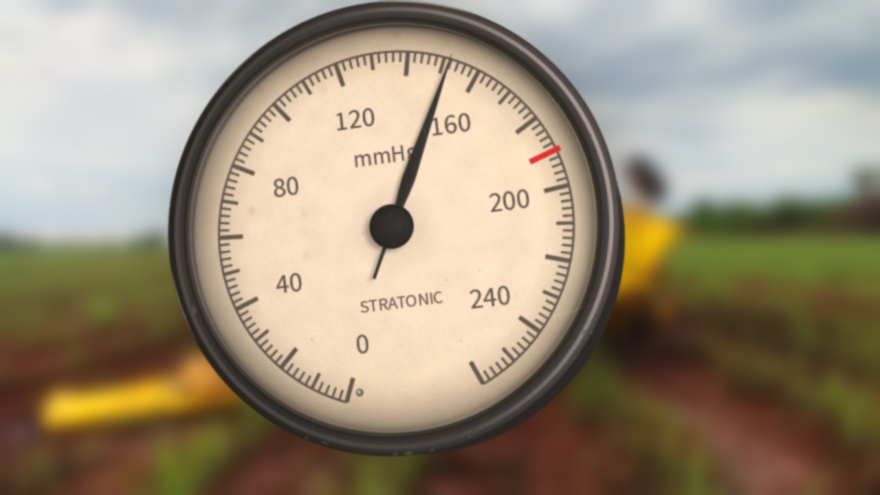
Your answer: {"value": 152, "unit": "mmHg"}
